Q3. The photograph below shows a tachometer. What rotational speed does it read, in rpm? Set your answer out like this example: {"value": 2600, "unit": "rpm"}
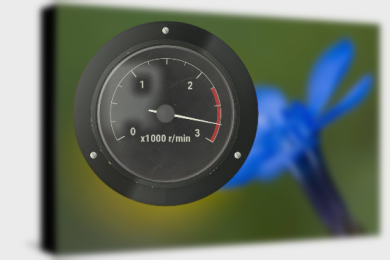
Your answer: {"value": 2750, "unit": "rpm"}
